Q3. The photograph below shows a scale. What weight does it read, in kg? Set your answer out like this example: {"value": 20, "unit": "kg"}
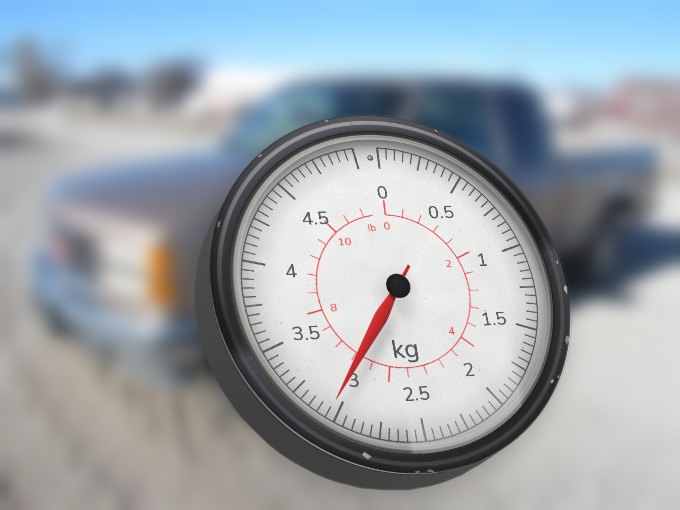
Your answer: {"value": 3.05, "unit": "kg"}
